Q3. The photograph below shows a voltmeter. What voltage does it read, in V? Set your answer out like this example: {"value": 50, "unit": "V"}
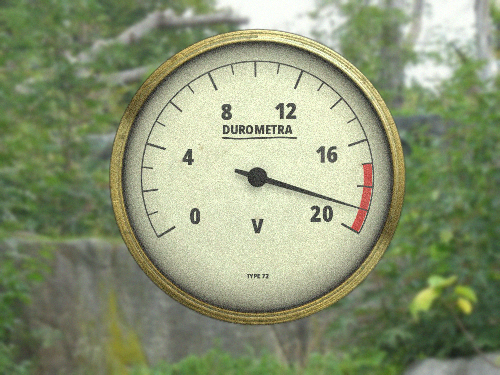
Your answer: {"value": 19, "unit": "V"}
